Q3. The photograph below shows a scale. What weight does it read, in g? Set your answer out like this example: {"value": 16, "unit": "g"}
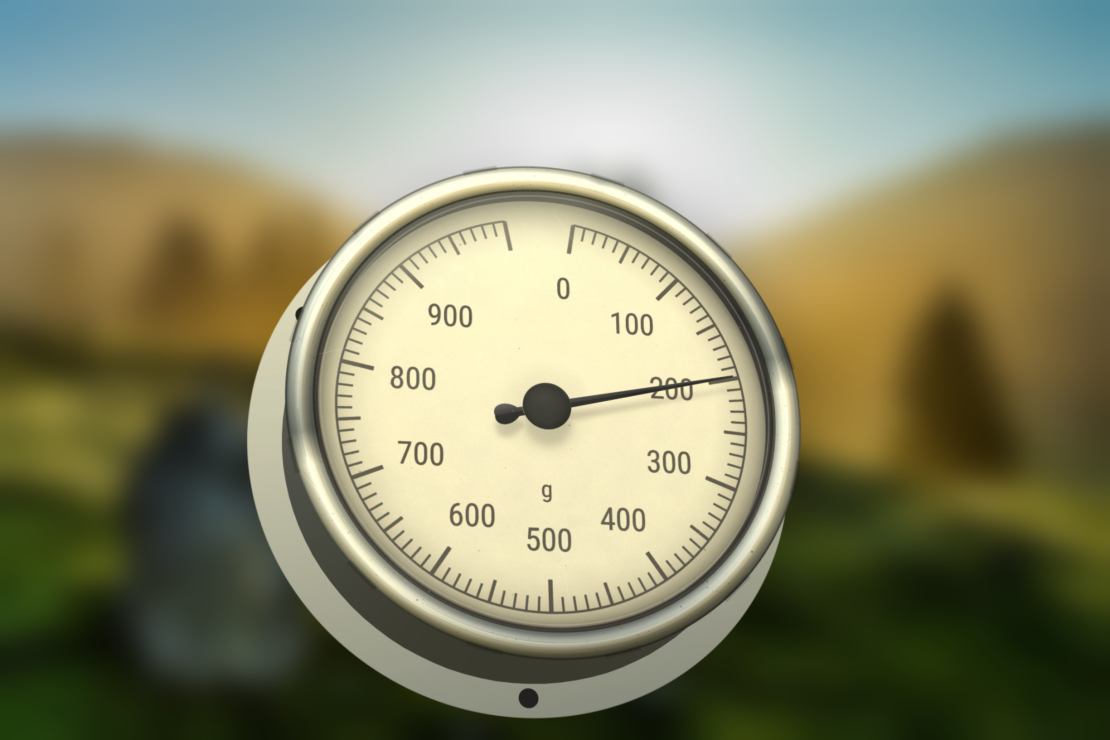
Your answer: {"value": 200, "unit": "g"}
